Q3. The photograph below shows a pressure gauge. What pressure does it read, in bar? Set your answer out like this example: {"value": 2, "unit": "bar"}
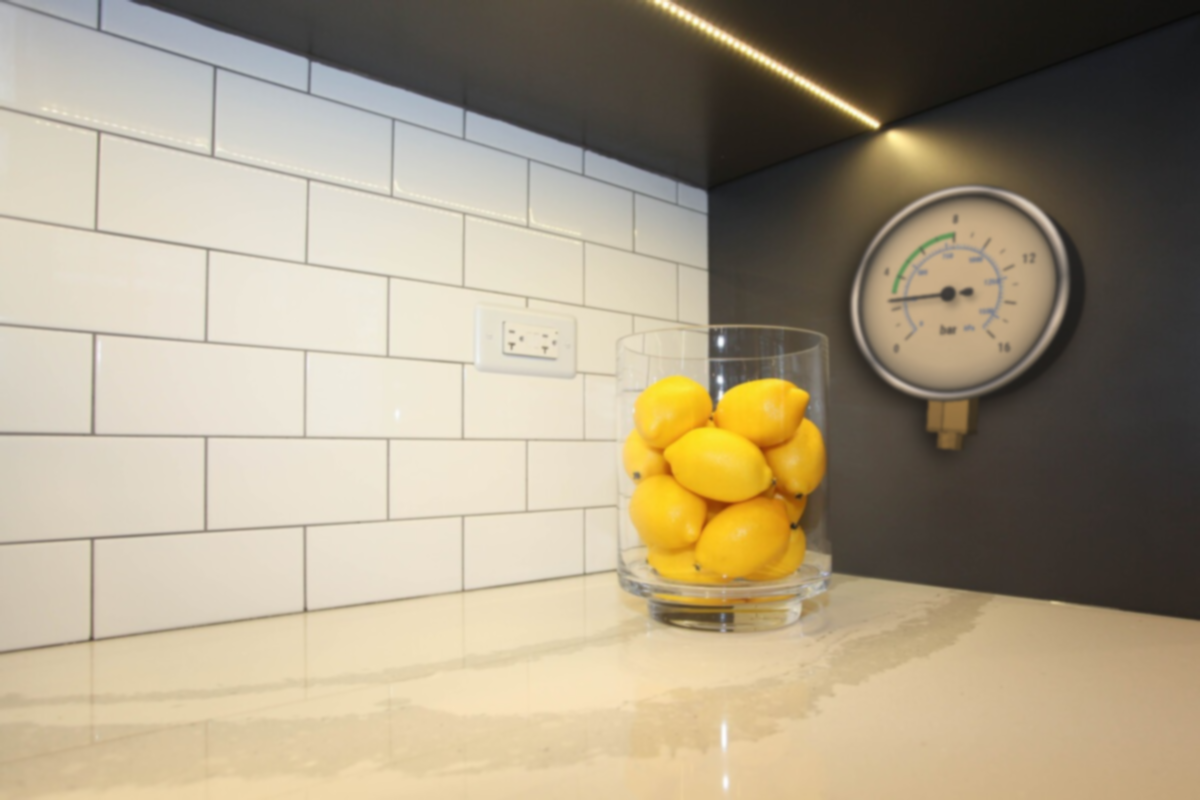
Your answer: {"value": 2.5, "unit": "bar"}
